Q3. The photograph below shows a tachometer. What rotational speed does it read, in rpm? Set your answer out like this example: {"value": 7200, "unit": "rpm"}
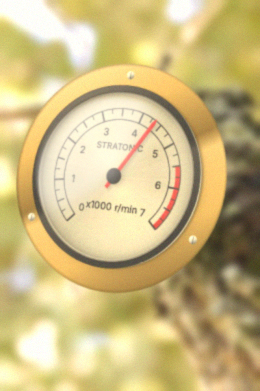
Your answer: {"value": 4375, "unit": "rpm"}
